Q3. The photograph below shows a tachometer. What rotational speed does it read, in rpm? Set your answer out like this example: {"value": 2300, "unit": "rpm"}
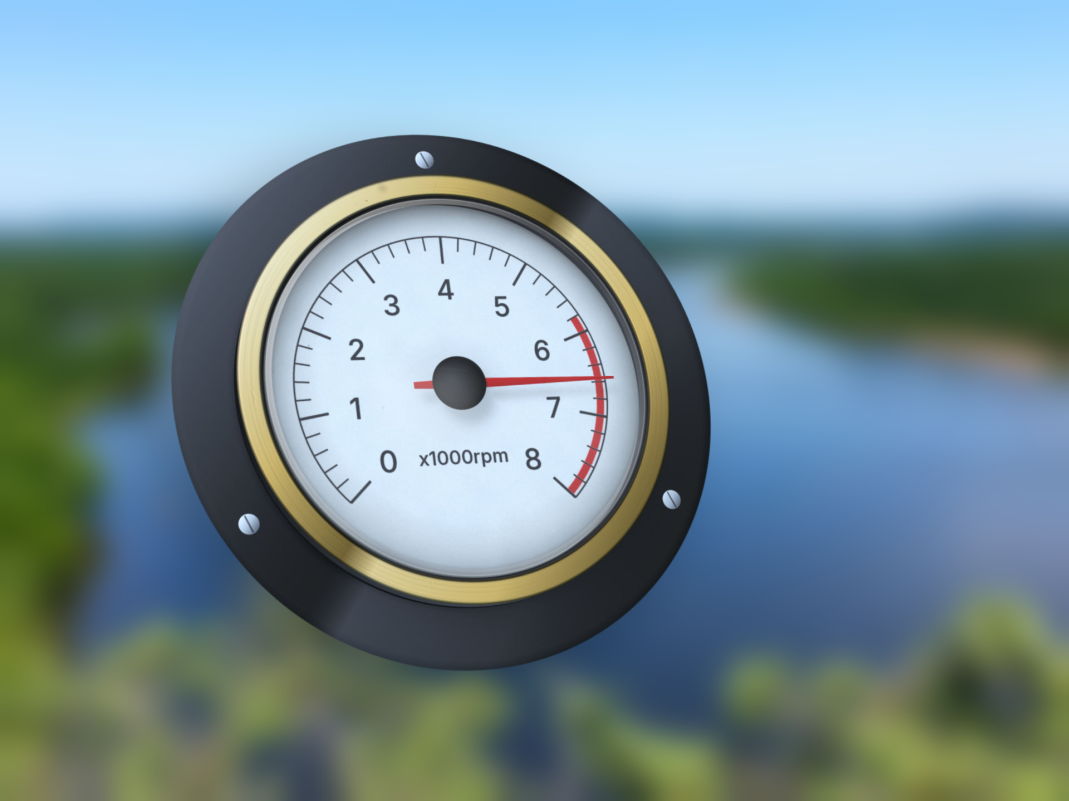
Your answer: {"value": 6600, "unit": "rpm"}
